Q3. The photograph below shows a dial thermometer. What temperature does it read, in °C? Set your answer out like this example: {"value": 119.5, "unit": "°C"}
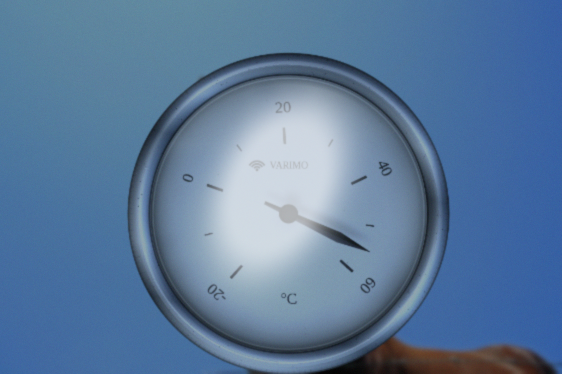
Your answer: {"value": 55, "unit": "°C"}
